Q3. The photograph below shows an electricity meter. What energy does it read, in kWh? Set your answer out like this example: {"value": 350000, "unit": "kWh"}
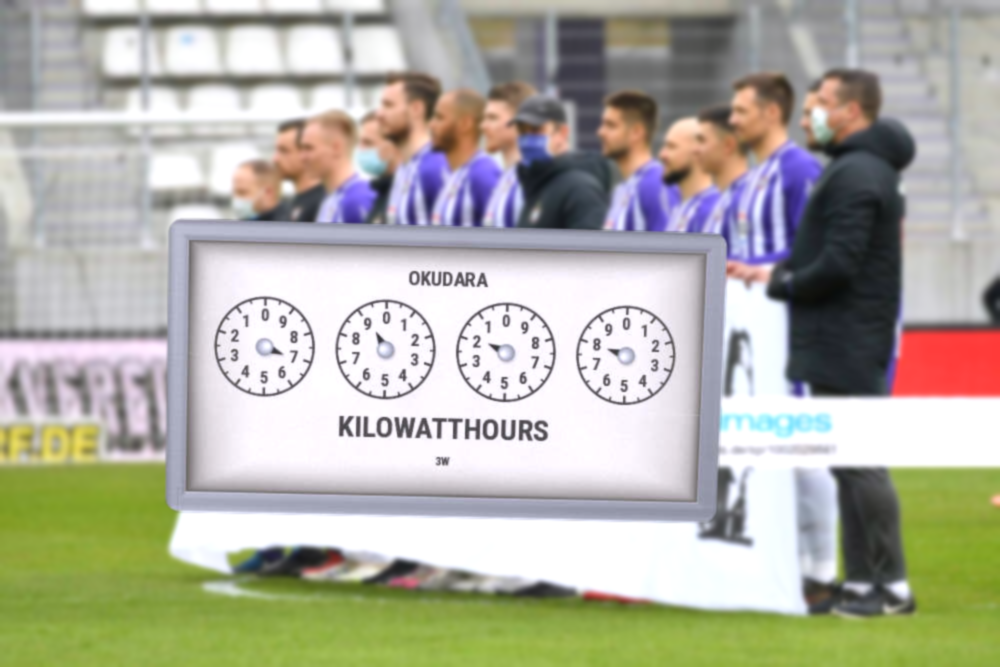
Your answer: {"value": 6918, "unit": "kWh"}
